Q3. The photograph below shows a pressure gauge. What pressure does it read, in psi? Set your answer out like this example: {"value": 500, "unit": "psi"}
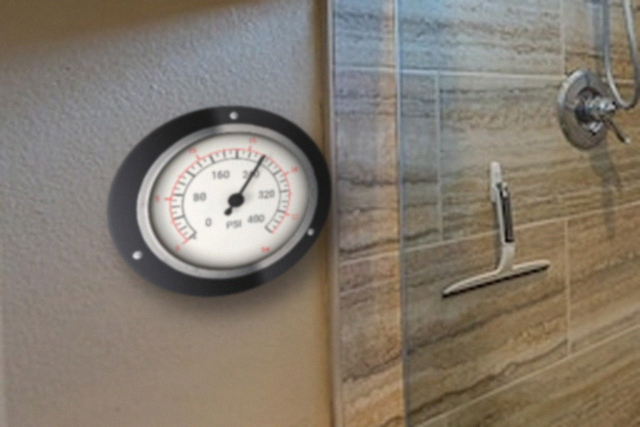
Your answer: {"value": 240, "unit": "psi"}
